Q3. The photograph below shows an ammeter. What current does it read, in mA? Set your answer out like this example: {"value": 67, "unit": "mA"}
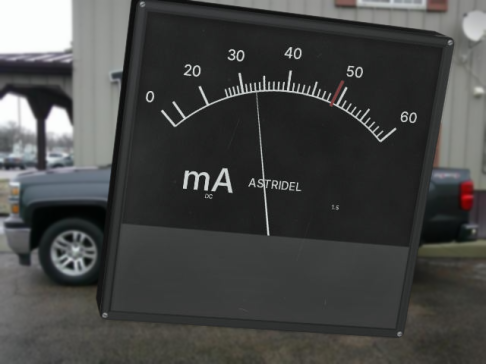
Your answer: {"value": 33, "unit": "mA"}
